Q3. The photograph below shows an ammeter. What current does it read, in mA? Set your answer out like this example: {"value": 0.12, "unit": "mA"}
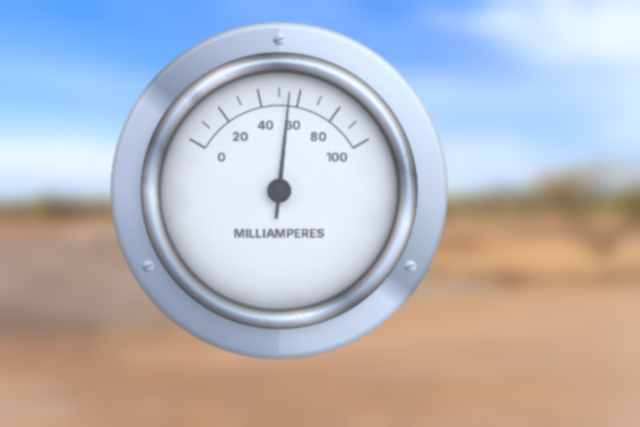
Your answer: {"value": 55, "unit": "mA"}
